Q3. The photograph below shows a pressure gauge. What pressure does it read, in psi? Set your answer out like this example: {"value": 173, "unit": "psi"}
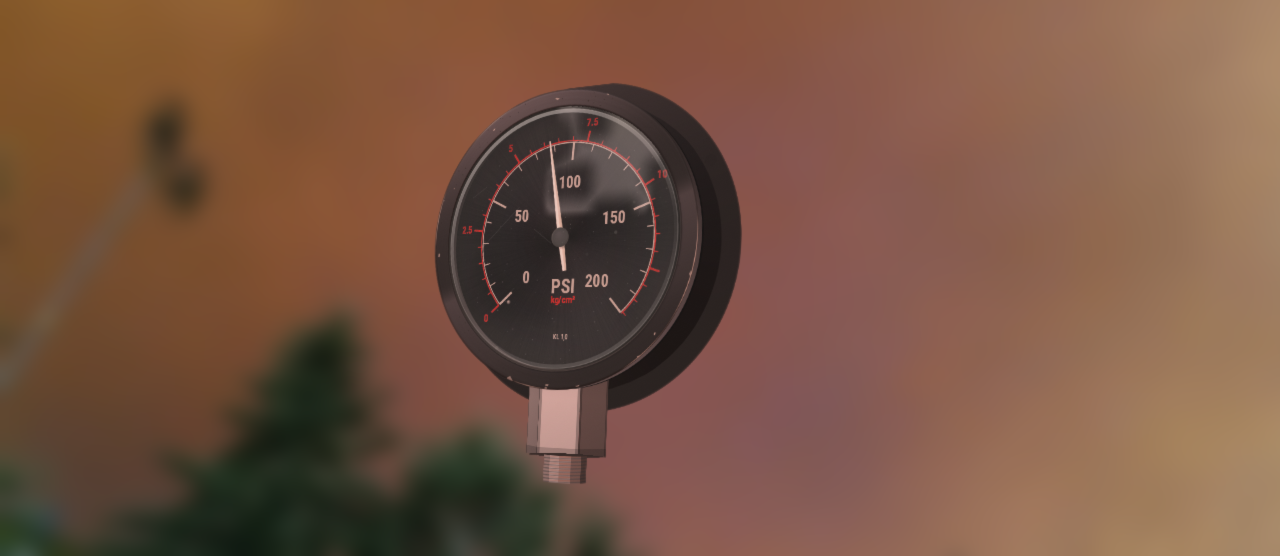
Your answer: {"value": 90, "unit": "psi"}
